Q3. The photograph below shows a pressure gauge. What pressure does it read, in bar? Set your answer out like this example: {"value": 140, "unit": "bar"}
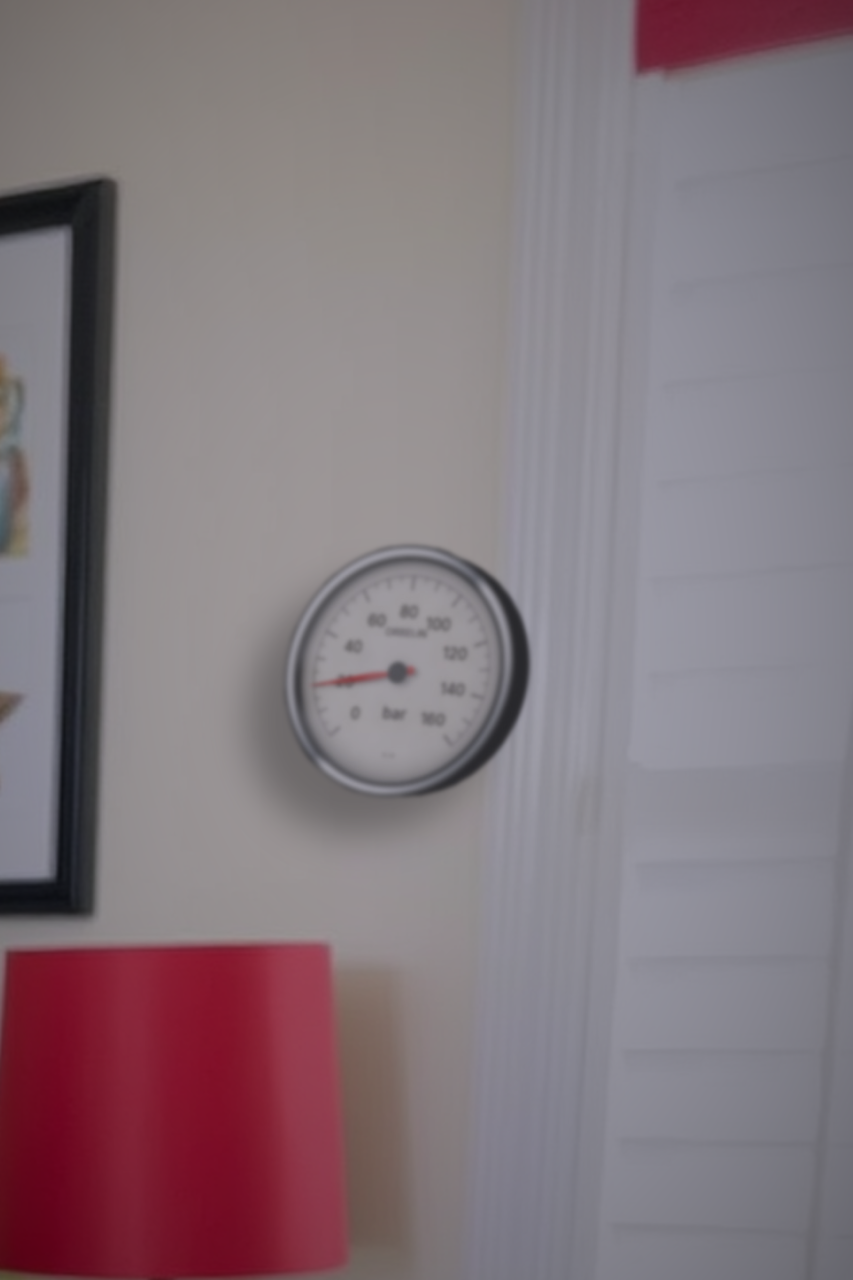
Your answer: {"value": 20, "unit": "bar"}
